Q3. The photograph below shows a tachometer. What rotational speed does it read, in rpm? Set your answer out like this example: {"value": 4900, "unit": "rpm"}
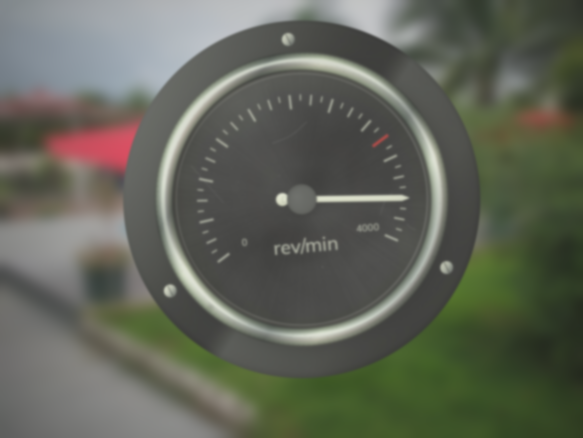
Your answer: {"value": 3600, "unit": "rpm"}
